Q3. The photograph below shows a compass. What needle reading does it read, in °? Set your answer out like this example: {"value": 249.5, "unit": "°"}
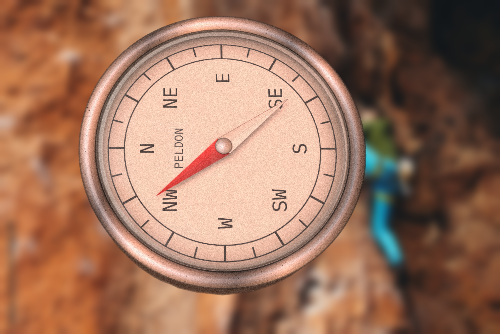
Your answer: {"value": 322.5, "unit": "°"}
